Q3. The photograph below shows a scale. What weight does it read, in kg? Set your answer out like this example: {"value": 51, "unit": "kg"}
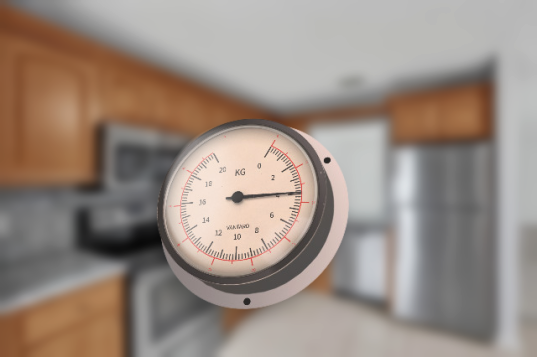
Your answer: {"value": 4, "unit": "kg"}
